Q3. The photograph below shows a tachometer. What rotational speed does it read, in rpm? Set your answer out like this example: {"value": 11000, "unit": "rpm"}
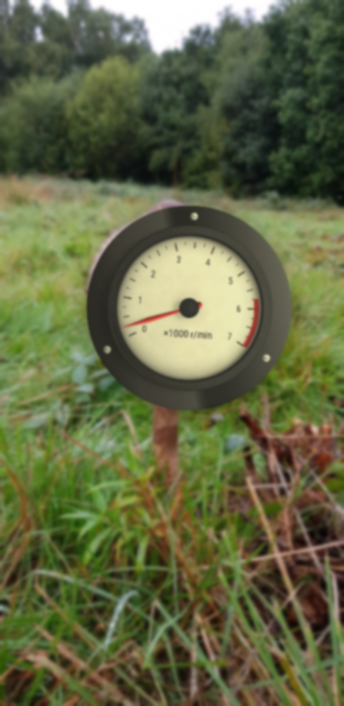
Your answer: {"value": 250, "unit": "rpm"}
